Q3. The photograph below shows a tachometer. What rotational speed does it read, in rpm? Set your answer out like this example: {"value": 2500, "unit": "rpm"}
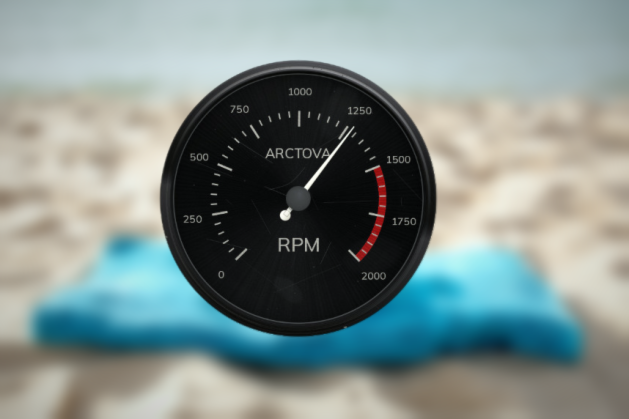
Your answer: {"value": 1275, "unit": "rpm"}
